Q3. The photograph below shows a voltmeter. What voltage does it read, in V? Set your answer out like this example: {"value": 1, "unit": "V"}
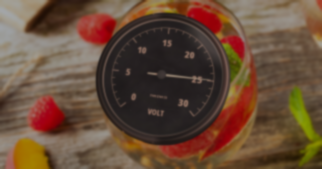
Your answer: {"value": 25, "unit": "V"}
